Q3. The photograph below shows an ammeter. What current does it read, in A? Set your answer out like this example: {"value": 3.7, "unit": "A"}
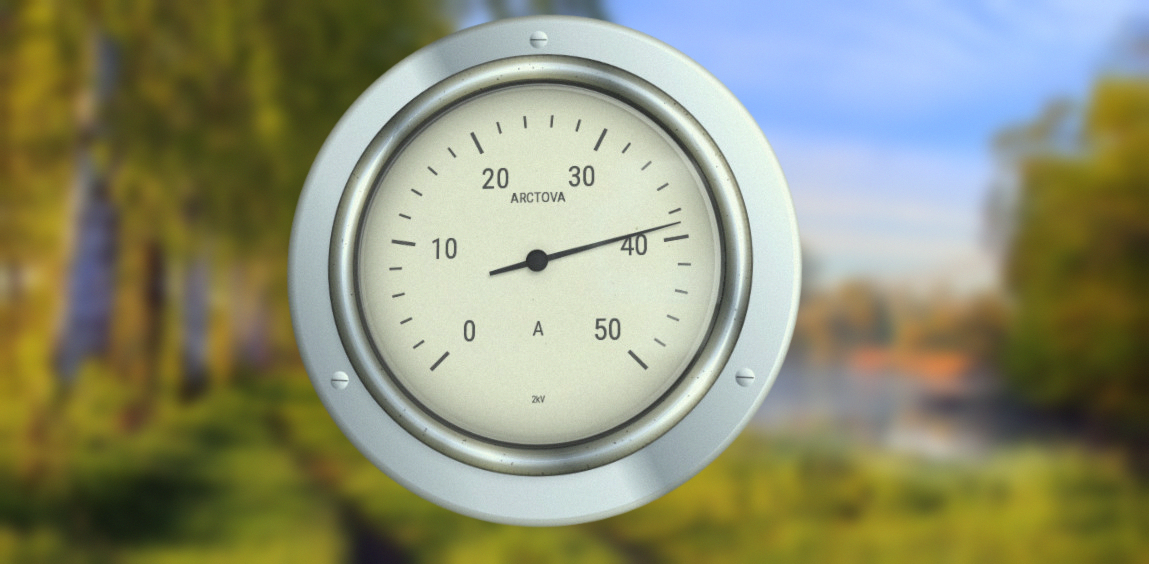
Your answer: {"value": 39, "unit": "A"}
